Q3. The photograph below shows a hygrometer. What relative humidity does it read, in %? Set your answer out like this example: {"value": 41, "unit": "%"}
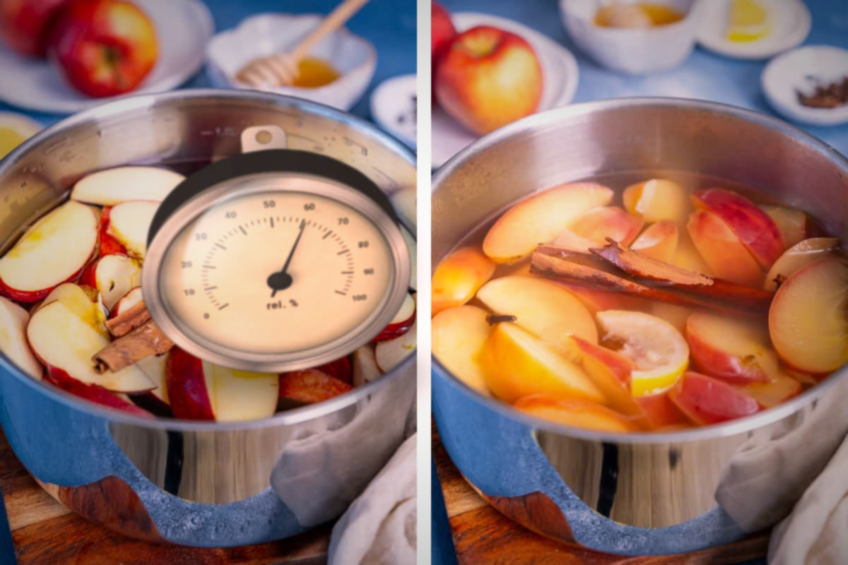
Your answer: {"value": 60, "unit": "%"}
